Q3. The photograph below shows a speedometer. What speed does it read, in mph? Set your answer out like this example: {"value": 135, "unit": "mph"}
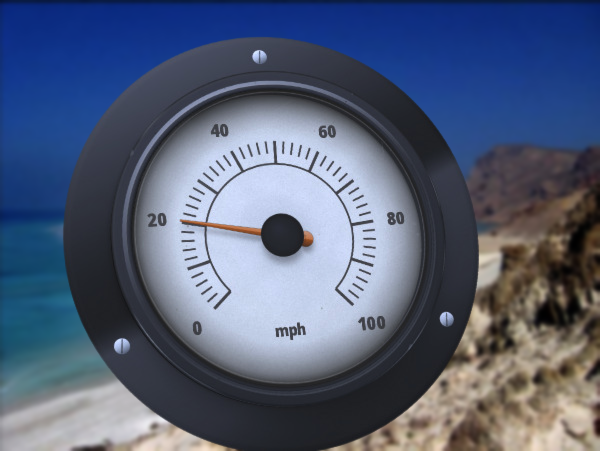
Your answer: {"value": 20, "unit": "mph"}
